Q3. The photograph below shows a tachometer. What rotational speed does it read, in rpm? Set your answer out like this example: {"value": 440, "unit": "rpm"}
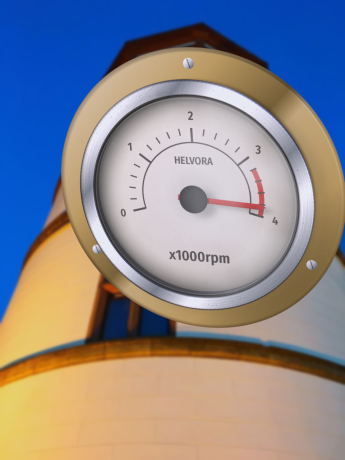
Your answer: {"value": 3800, "unit": "rpm"}
